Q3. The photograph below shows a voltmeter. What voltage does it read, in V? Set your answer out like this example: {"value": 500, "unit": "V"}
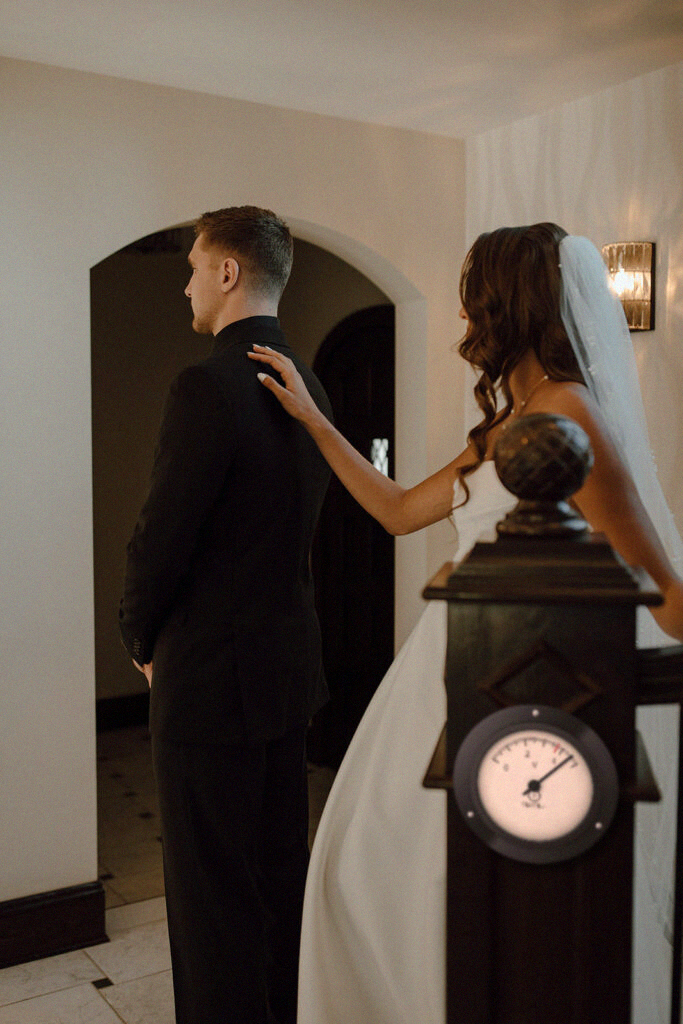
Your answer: {"value": 4.5, "unit": "V"}
